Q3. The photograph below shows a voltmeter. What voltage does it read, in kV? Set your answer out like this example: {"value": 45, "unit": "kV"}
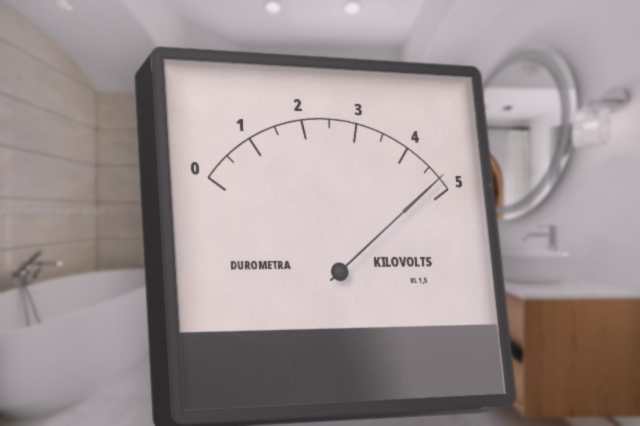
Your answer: {"value": 4.75, "unit": "kV"}
